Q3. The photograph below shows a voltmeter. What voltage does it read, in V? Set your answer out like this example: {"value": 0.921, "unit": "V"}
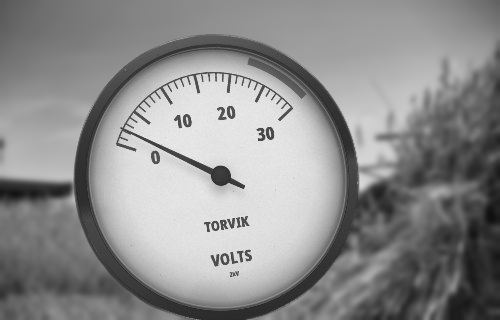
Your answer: {"value": 2, "unit": "V"}
